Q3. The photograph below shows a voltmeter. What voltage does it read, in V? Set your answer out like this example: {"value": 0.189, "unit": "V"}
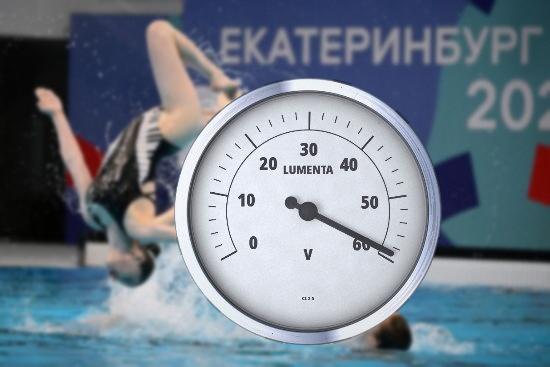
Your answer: {"value": 59, "unit": "V"}
